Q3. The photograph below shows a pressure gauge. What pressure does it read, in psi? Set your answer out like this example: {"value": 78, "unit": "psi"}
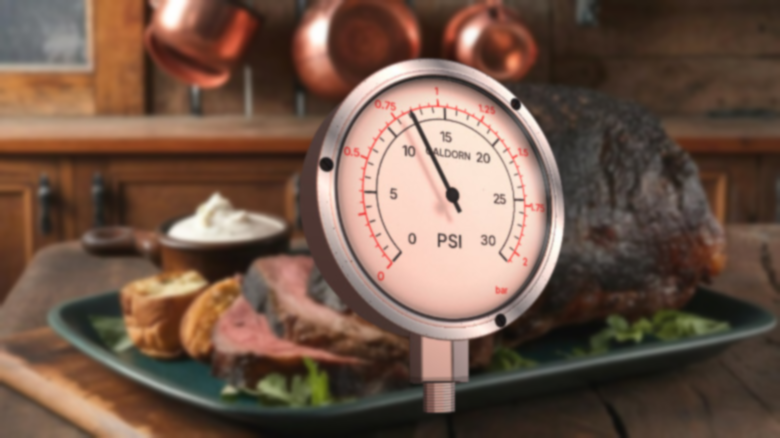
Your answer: {"value": 12, "unit": "psi"}
